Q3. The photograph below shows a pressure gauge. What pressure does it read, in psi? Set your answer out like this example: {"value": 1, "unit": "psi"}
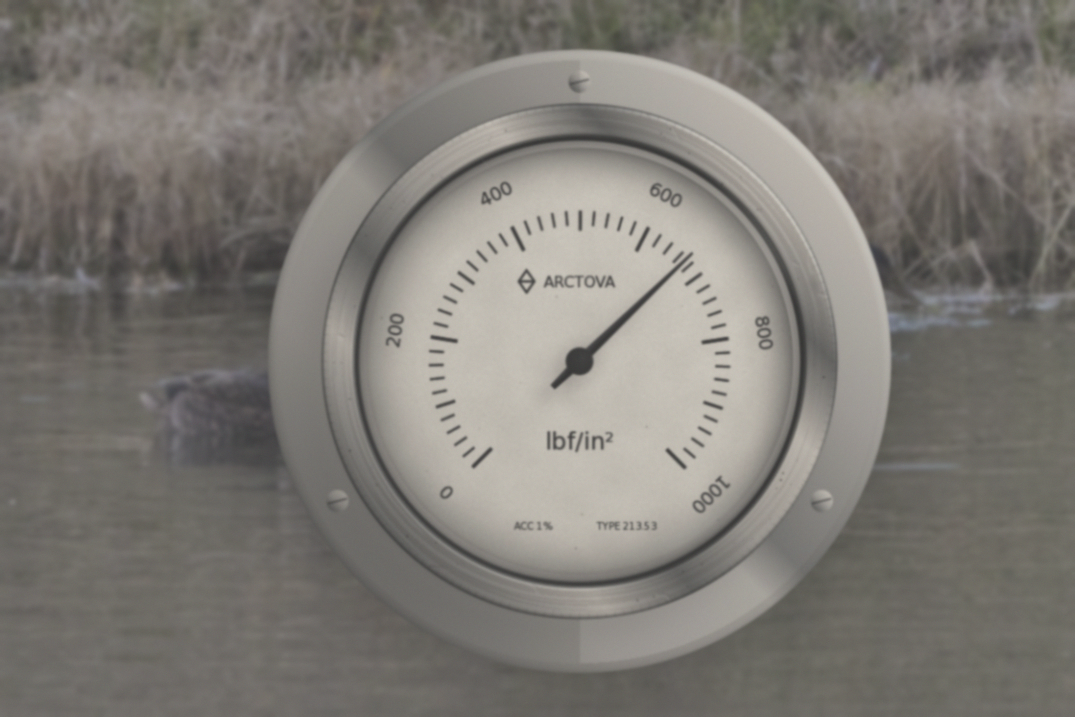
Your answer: {"value": 670, "unit": "psi"}
